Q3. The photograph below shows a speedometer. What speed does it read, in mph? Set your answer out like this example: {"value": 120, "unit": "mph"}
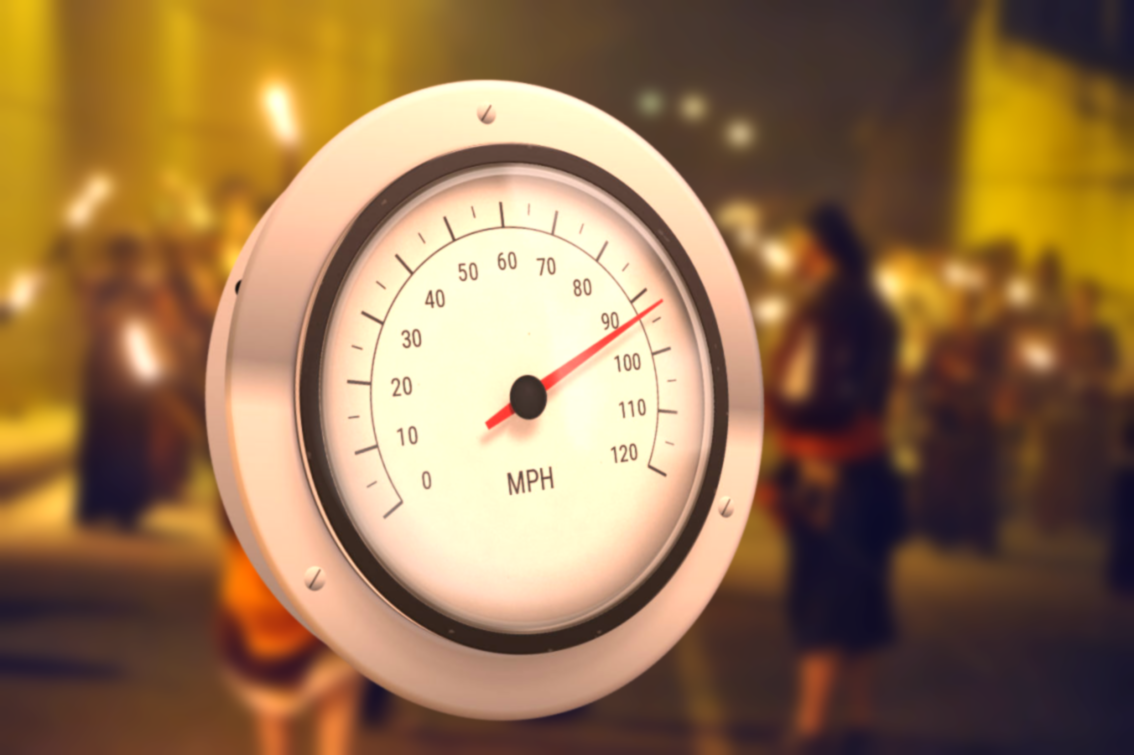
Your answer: {"value": 92.5, "unit": "mph"}
